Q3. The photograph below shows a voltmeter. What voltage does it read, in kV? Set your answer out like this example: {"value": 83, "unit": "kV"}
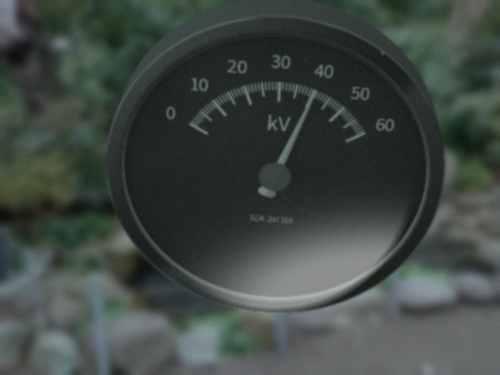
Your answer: {"value": 40, "unit": "kV"}
